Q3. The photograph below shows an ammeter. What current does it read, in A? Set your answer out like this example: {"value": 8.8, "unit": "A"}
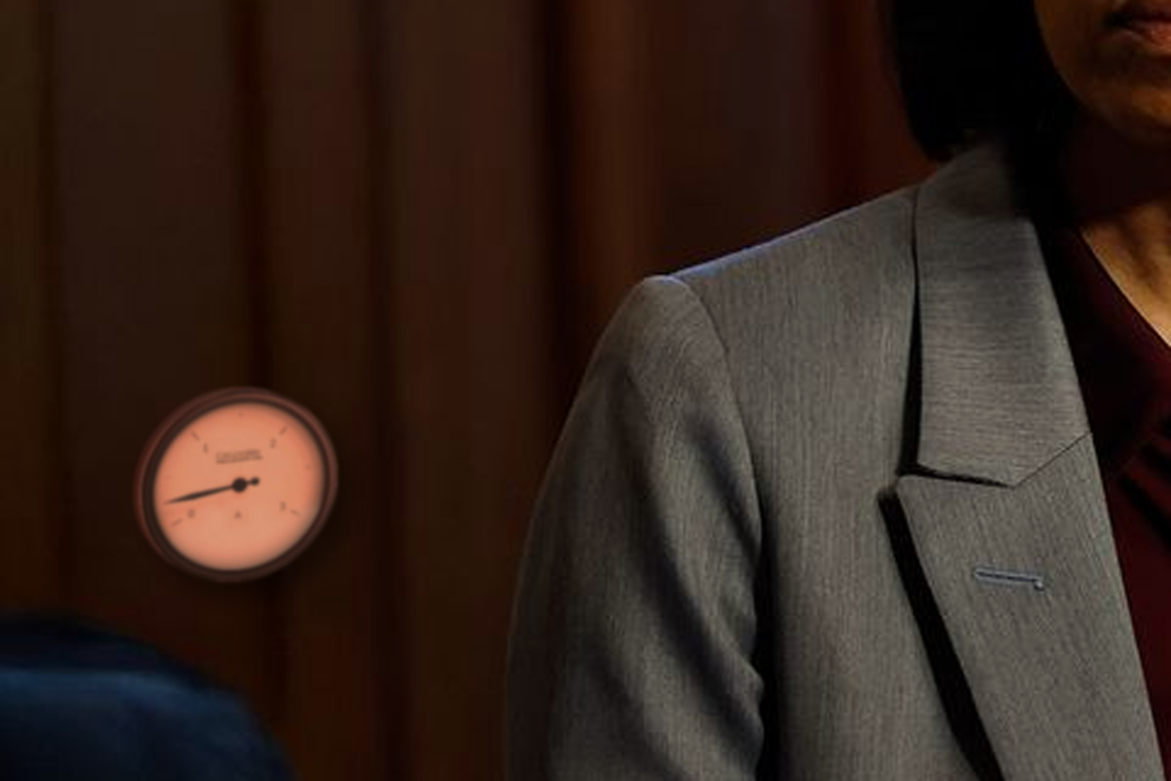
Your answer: {"value": 0.25, "unit": "A"}
